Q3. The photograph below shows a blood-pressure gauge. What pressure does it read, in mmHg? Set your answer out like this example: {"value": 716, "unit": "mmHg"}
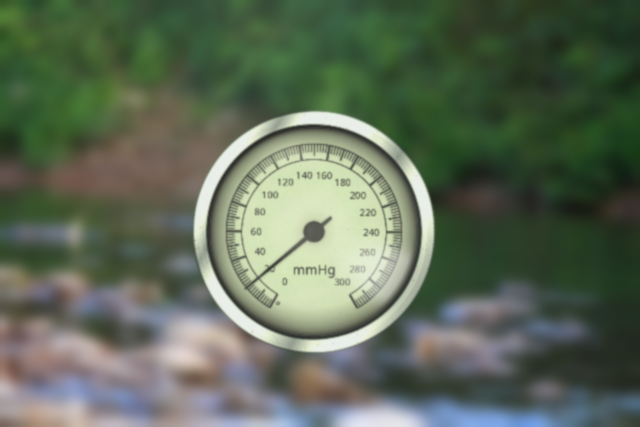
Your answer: {"value": 20, "unit": "mmHg"}
